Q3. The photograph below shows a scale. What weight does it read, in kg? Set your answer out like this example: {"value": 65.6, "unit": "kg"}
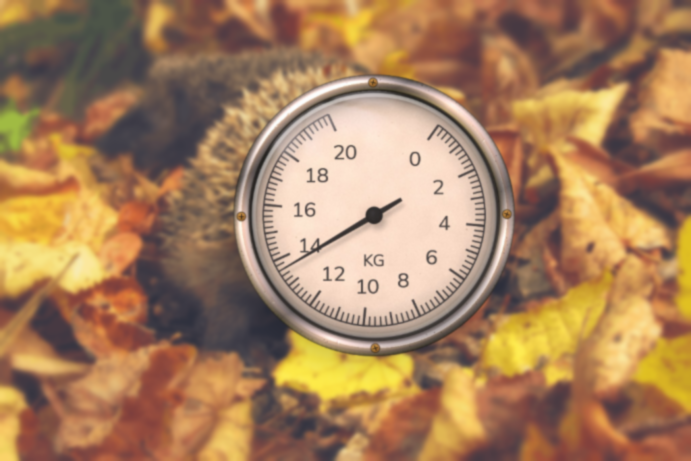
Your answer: {"value": 13.6, "unit": "kg"}
